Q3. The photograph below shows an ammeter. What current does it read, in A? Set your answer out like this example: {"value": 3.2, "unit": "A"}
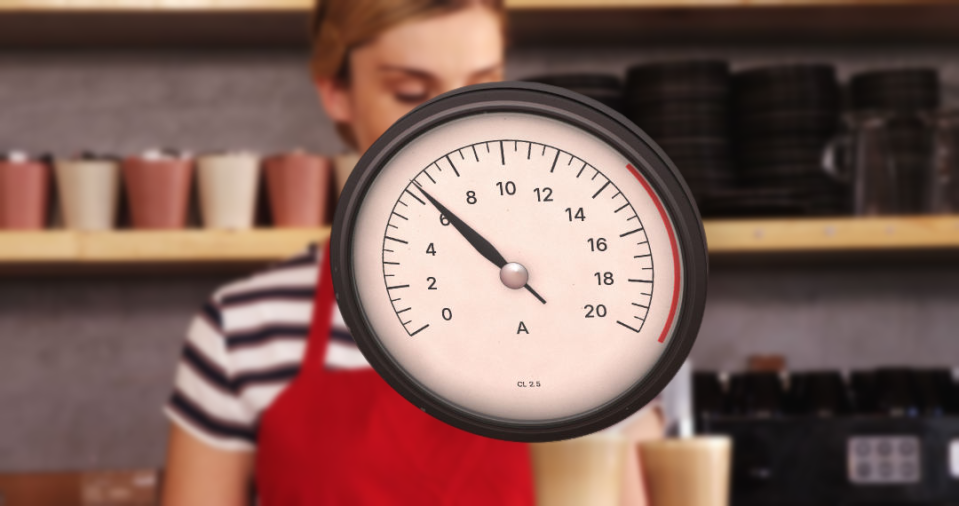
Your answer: {"value": 6.5, "unit": "A"}
